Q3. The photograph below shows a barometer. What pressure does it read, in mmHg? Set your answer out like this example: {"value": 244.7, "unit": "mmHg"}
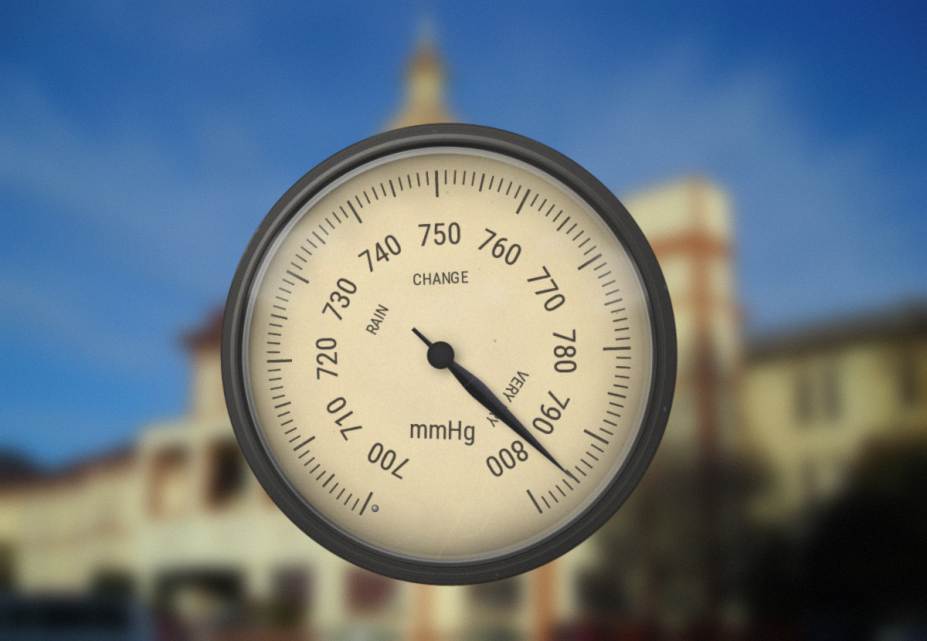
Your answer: {"value": 795, "unit": "mmHg"}
